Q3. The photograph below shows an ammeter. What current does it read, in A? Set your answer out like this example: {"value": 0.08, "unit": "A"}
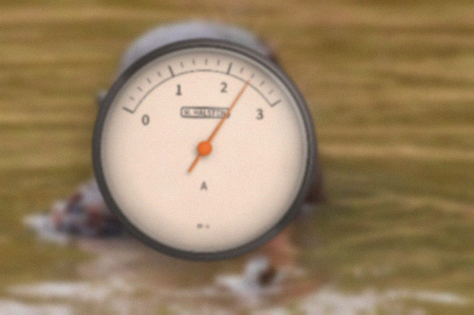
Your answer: {"value": 2.4, "unit": "A"}
